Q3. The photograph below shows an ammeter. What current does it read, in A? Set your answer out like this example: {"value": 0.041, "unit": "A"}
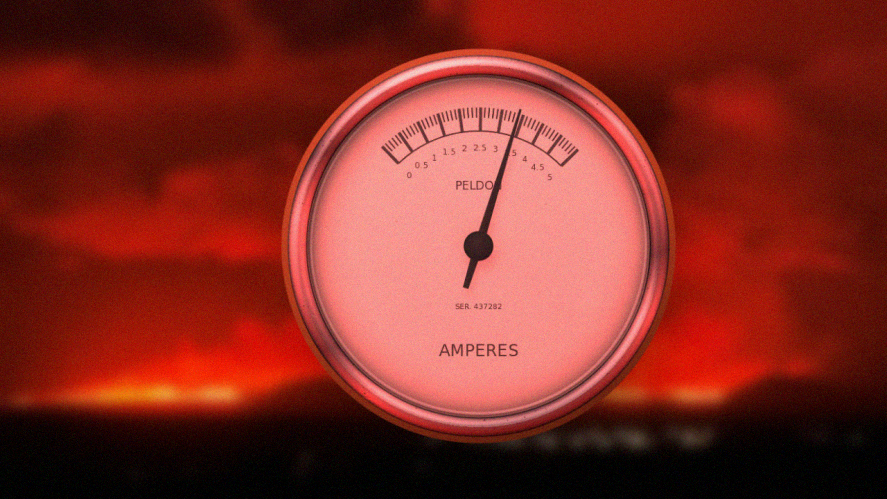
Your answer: {"value": 3.4, "unit": "A"}
